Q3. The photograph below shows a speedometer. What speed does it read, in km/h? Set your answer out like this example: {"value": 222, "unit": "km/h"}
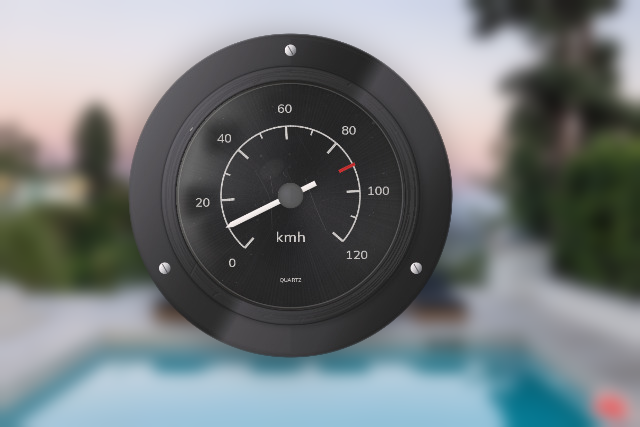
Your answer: {"value": 10, "unit": "km/h"}
